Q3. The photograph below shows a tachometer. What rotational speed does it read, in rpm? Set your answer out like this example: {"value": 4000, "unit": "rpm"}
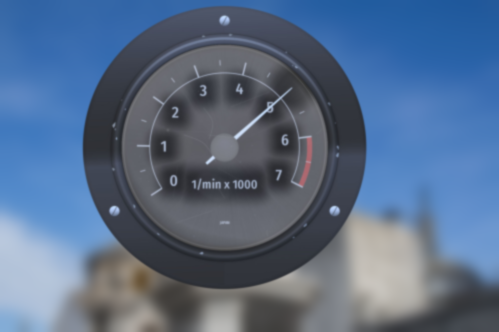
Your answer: {"value": 5000, "unit": "rpm"}
